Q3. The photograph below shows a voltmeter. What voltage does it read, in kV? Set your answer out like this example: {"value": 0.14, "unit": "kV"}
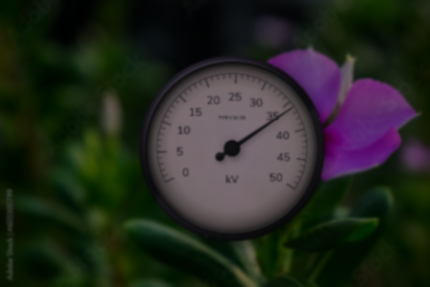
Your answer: {"value": 36, "unit": "kV"}
